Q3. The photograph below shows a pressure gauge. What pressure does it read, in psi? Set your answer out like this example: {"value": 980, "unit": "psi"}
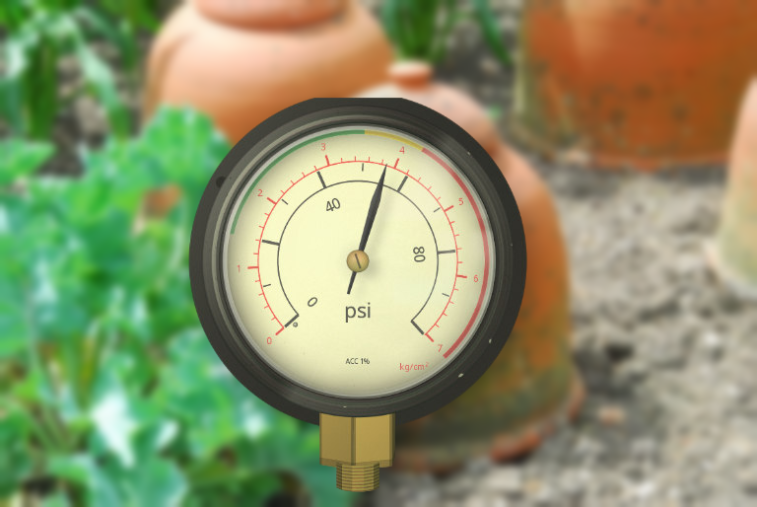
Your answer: {"value": 55, "unit": "psi"}
